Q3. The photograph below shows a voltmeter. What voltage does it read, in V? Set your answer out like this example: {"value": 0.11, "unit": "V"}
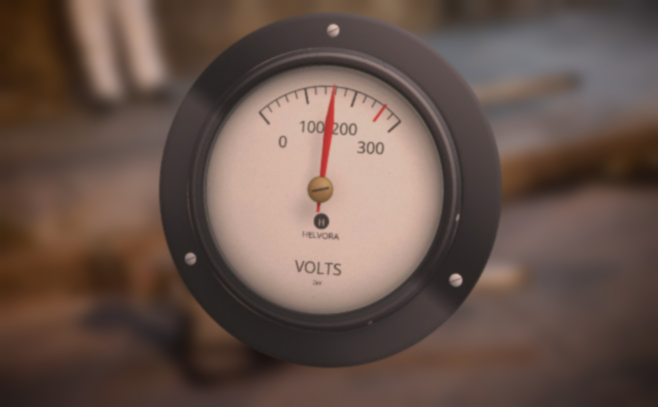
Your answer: {"value": 160, "unit": "V"}
